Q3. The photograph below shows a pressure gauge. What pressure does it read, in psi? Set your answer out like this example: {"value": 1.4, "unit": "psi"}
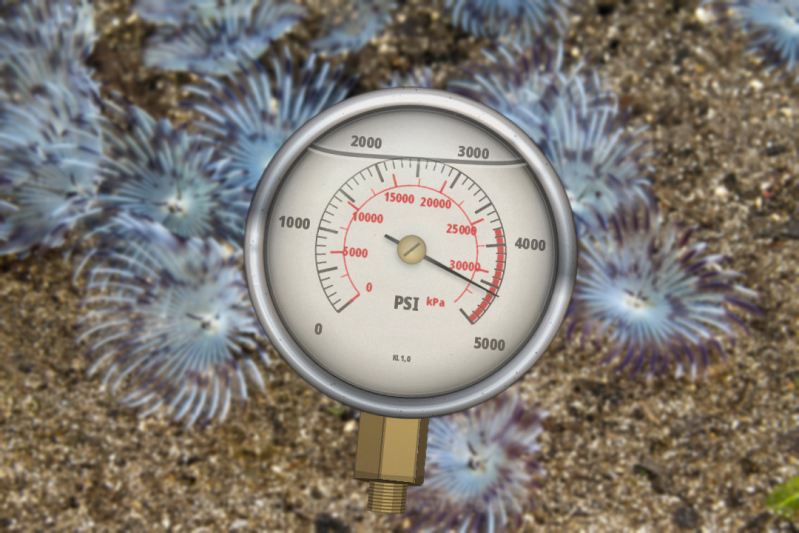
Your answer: {"value": 4600, "unit": "psi"}
